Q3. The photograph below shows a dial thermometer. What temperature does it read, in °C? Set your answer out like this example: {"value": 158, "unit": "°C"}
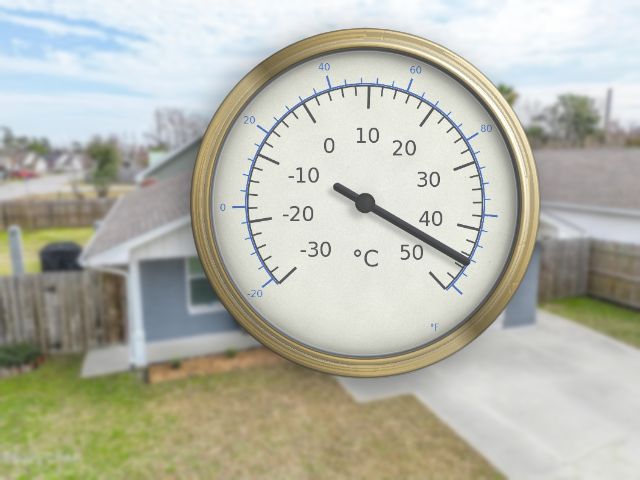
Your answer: {"value": 45, "unit": "°C"}
